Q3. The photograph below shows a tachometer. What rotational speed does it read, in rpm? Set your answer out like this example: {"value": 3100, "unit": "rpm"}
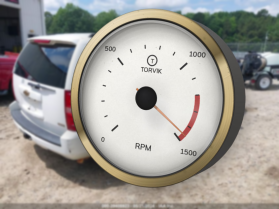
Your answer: {"value": 1450, "unit": "rpm"}
